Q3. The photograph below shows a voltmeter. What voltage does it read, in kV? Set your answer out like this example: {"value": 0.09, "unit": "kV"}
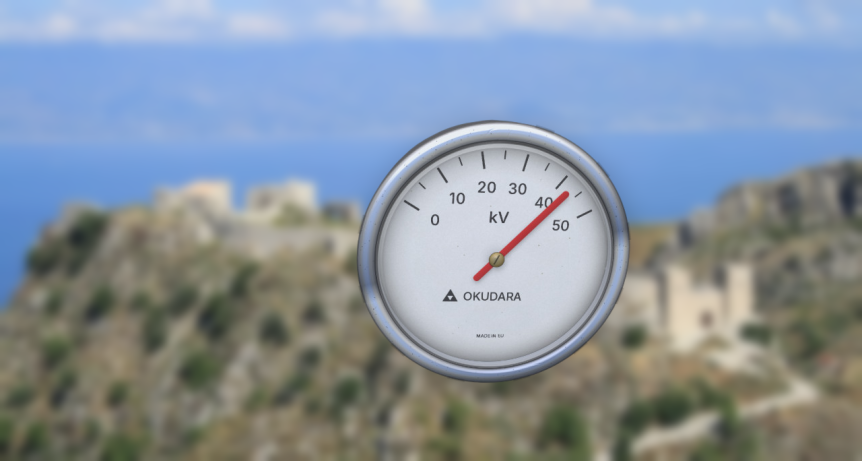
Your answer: {"value": 42.5, "unit": "kV"}
